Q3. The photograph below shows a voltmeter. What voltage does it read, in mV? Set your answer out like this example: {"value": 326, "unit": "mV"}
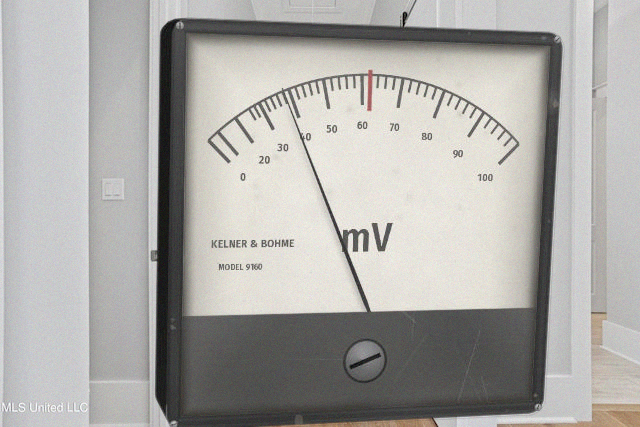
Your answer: {"value": 38, "unit": "mV"}
